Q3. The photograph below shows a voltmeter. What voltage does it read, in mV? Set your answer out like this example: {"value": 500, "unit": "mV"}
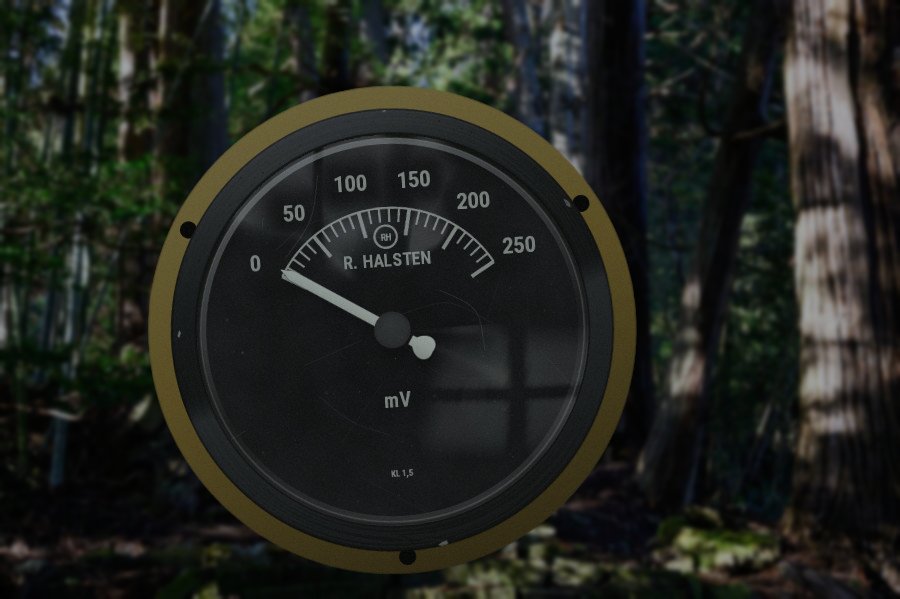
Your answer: {"value": 5, "unit": "mV"}
